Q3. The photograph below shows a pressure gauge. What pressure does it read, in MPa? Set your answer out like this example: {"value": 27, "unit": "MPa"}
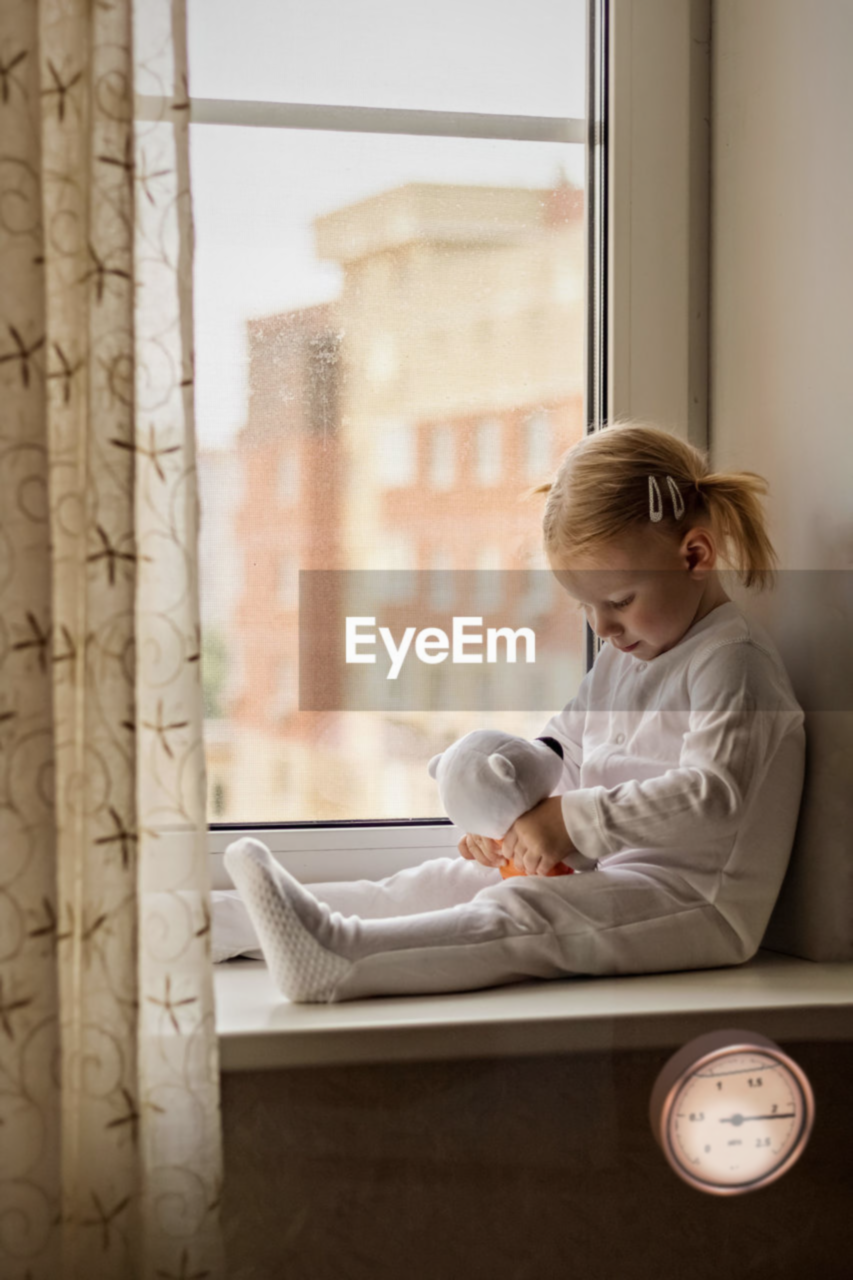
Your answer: {"value": 2.1, "unit": "MPa"}
